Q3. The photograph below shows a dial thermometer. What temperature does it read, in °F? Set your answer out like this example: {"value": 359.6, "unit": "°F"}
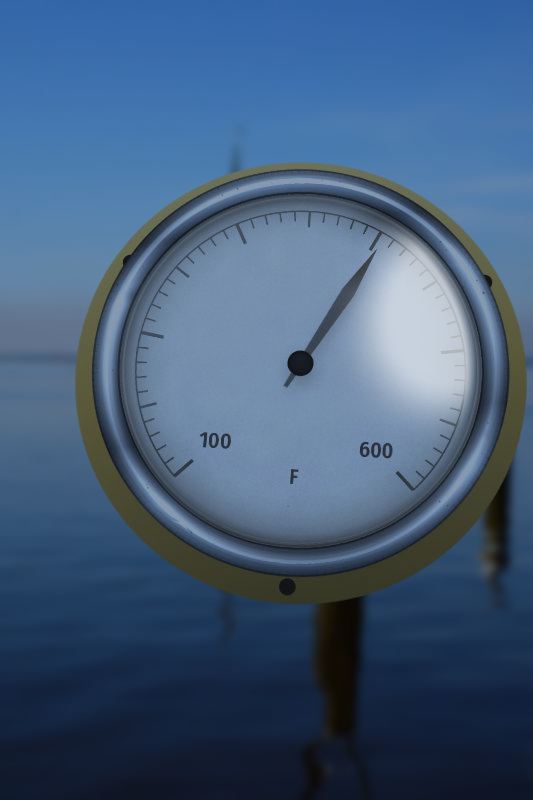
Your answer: {"value": 405, "unit": "°F"}
